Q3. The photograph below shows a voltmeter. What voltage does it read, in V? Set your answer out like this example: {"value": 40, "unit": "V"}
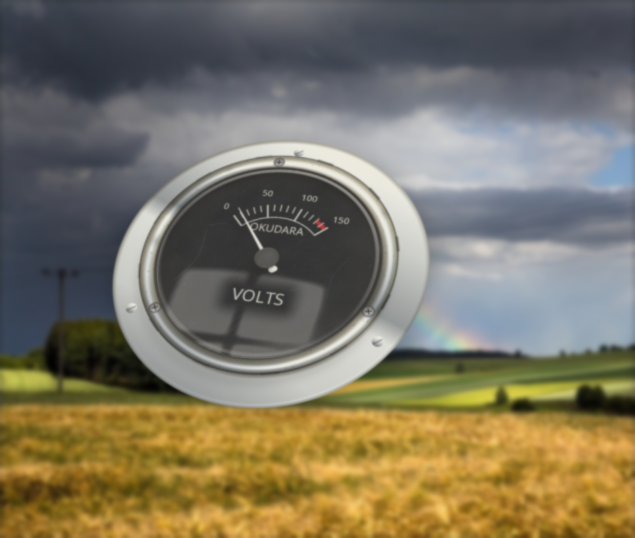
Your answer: {"value": 10, "unit": "V"}
